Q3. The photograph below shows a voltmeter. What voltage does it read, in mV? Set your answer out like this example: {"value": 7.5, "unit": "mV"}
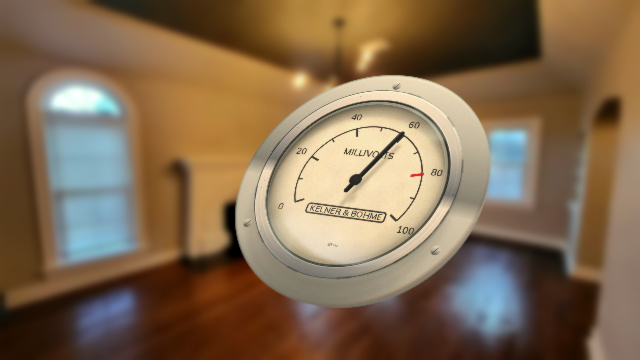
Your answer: {"value": 60, "unit": "mV"}
